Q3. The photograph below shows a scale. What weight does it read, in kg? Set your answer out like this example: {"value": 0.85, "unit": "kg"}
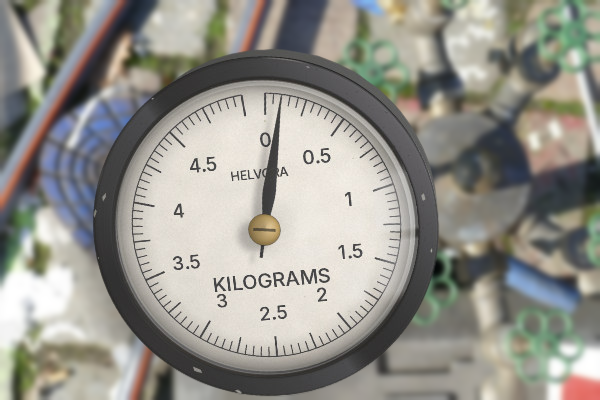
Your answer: {"value": 0.1, "unit": "kg"}
